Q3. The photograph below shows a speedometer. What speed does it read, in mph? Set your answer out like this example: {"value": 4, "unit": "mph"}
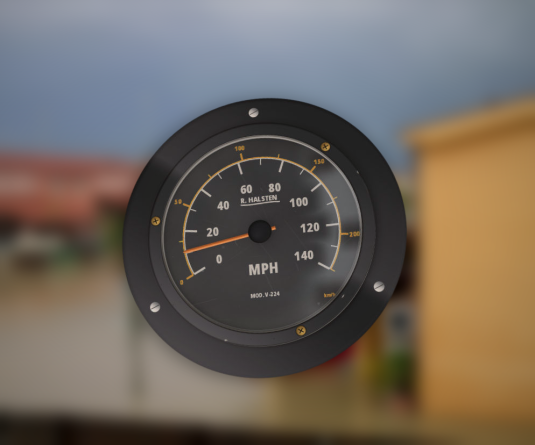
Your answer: {"value": 10, "unit": "mph"}
